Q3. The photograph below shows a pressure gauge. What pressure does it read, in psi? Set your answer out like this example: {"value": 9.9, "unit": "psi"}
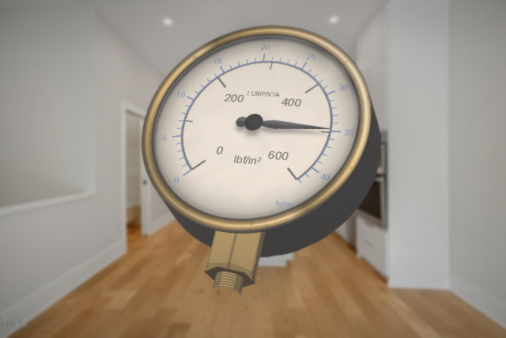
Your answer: {"value": 500, "unit": "psi"}
